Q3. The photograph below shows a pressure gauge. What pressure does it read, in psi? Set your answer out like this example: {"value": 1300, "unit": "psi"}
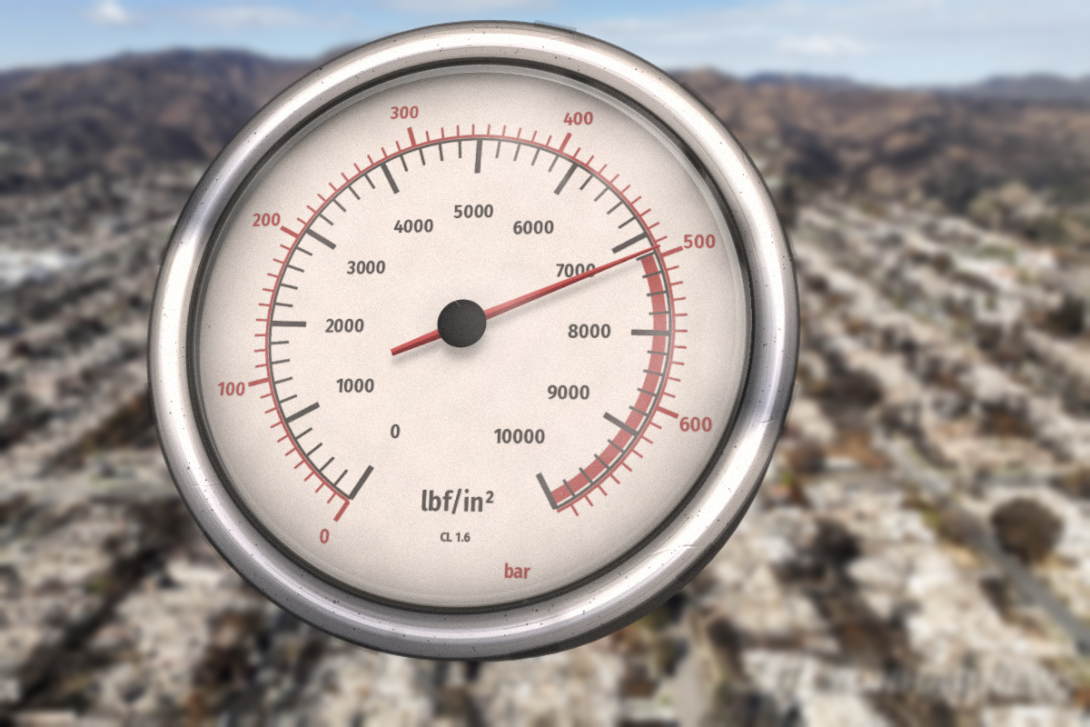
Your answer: {"value": 7200, "unit": "psi"}
